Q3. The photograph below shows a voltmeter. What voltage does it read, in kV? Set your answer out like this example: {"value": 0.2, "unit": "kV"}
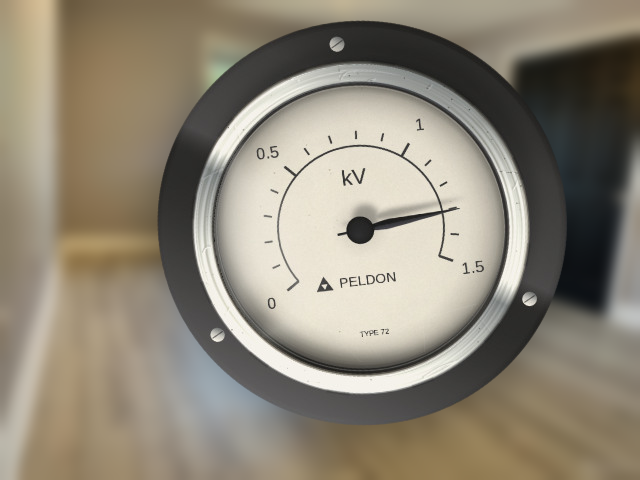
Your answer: {"value": 1.3, "unit": "kV"}
